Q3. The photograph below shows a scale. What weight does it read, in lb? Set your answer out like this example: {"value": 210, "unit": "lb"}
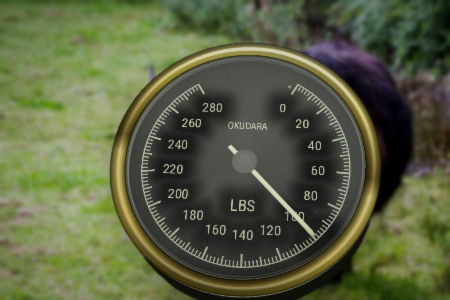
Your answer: {"value": 100, "unit": "lb"}
